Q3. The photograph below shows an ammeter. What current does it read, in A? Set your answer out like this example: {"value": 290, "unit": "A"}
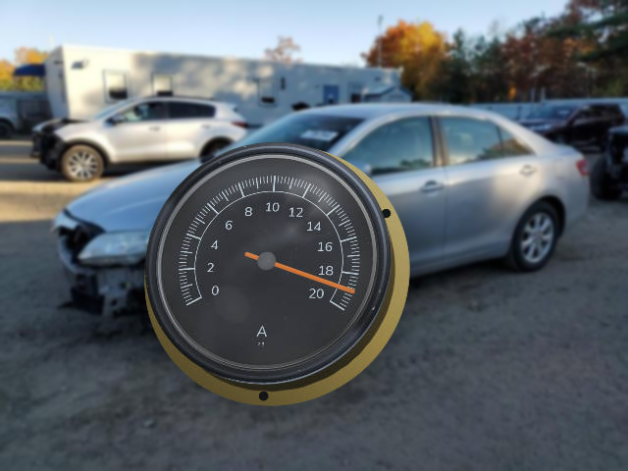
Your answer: {"value": 19, "unit": "A"}
